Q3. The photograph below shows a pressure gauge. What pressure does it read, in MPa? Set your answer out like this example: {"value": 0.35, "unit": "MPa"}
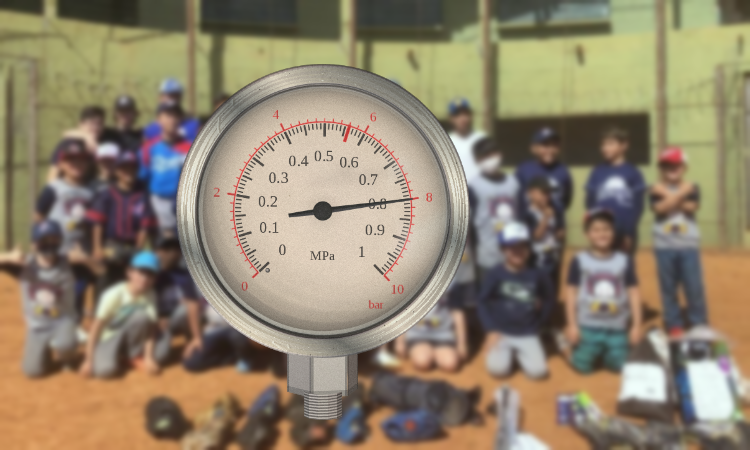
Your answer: {"value": 0.8, "unit": "MPa"}
